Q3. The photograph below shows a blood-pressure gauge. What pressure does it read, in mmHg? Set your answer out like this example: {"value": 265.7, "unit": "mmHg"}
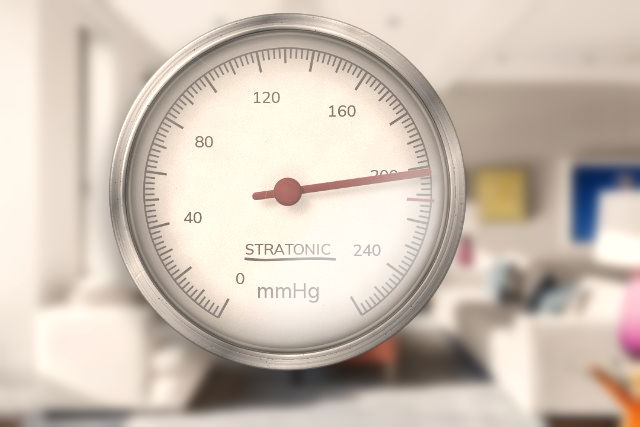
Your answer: {"value": 202, "unit": "mmHg"}
